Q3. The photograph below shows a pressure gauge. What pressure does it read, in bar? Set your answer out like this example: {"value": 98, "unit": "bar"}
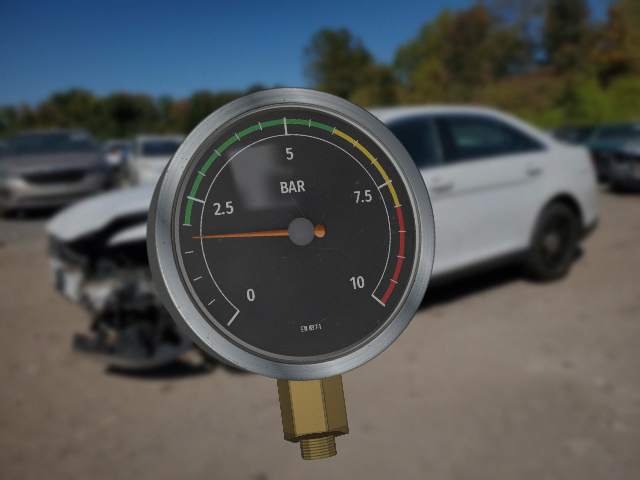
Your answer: {"value": 1.75, "unit": "bar"}
